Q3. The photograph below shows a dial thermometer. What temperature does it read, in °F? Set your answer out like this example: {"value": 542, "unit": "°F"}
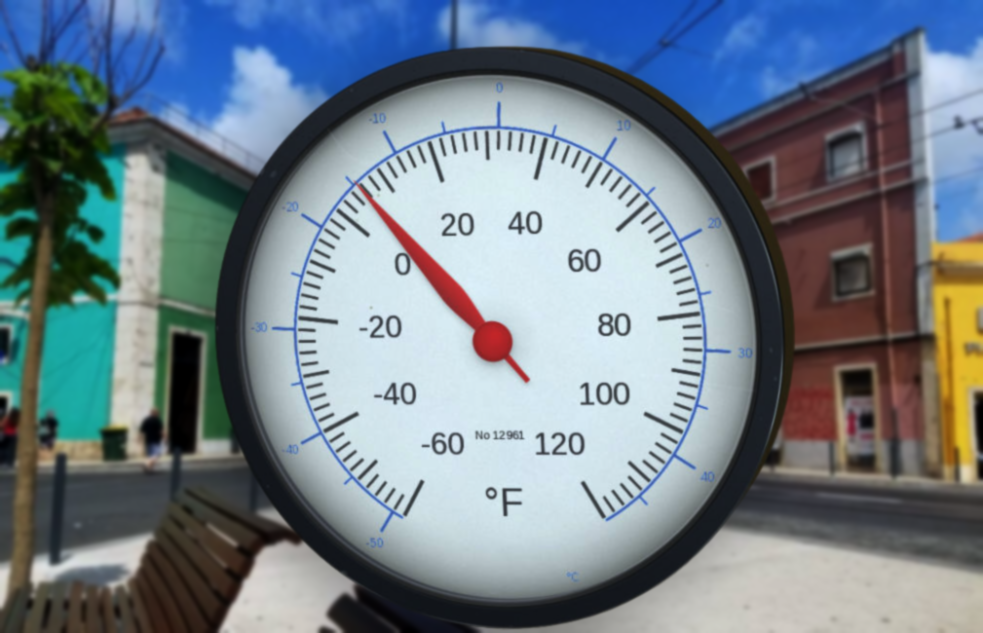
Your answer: {"value": 6, "unit": "°F"}
